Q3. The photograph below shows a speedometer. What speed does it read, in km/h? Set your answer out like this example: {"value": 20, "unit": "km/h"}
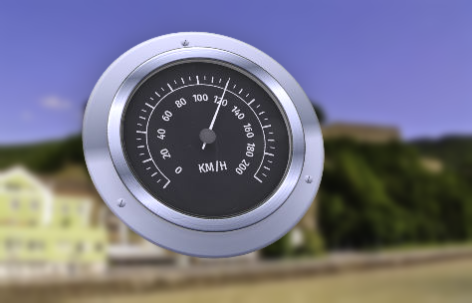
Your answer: {"value": 120, "unit": "km/h"}
